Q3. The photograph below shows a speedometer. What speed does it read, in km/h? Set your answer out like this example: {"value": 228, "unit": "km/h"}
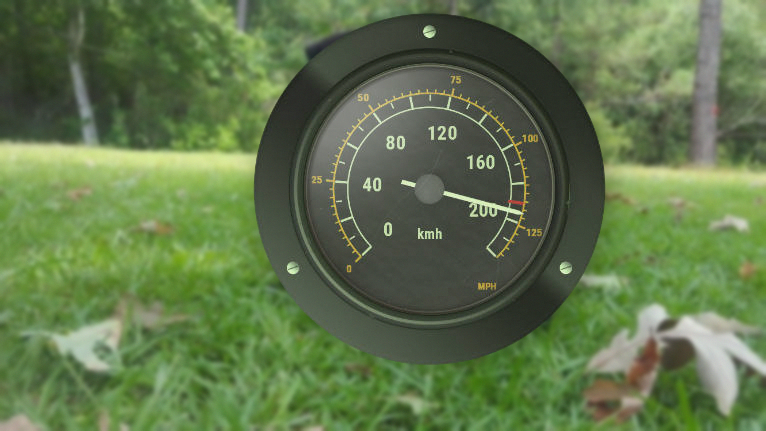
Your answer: {"value": 195, "unit": "km/h"}
